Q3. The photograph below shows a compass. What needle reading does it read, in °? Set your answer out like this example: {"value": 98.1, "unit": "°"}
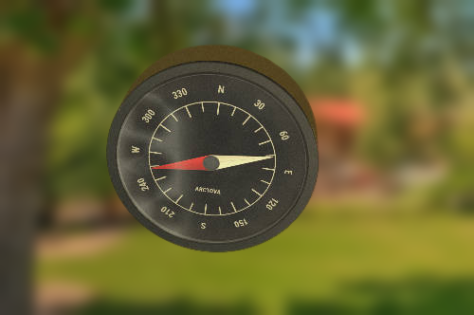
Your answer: {"value": 255, "unit": "°"}
